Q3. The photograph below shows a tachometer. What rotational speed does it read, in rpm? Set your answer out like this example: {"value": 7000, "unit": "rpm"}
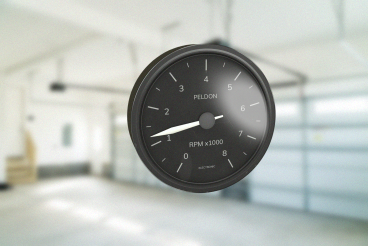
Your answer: {"value": 1250, "unit": "rpm"}
